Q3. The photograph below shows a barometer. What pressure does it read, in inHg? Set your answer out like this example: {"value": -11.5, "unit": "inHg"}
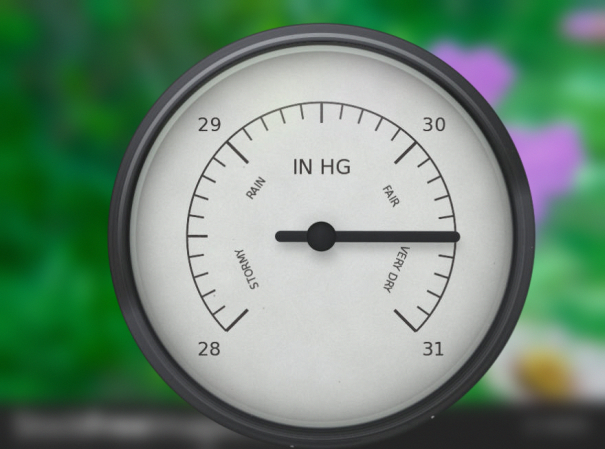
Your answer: {"value": 30.5, "unit": "inHg"}
